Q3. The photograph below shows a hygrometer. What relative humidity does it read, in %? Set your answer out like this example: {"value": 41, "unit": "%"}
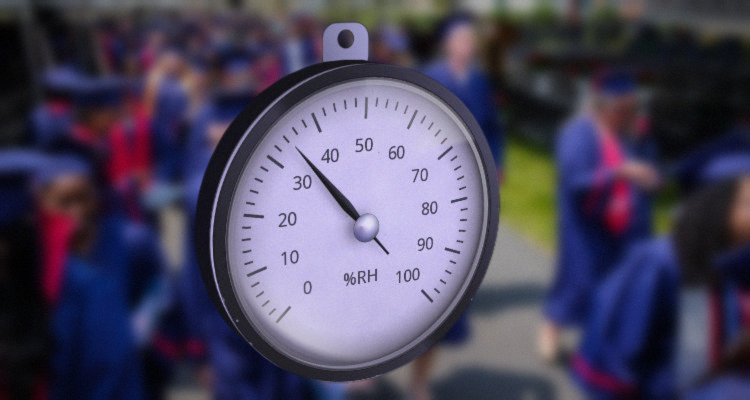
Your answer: {"value": 34, "unit": "%"}
